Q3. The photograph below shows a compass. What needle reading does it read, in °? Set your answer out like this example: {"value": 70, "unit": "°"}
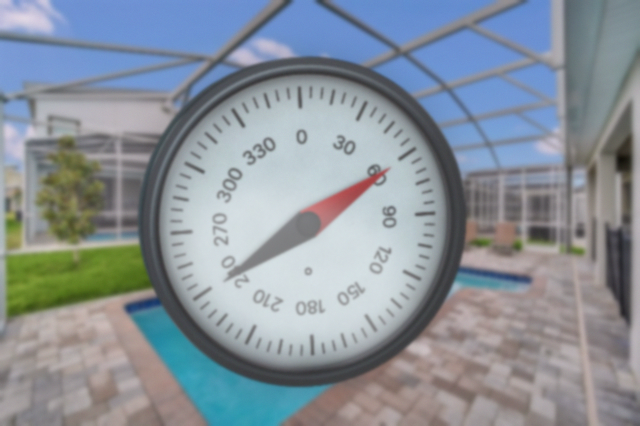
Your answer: {"value": 60, "unit": "°"}
